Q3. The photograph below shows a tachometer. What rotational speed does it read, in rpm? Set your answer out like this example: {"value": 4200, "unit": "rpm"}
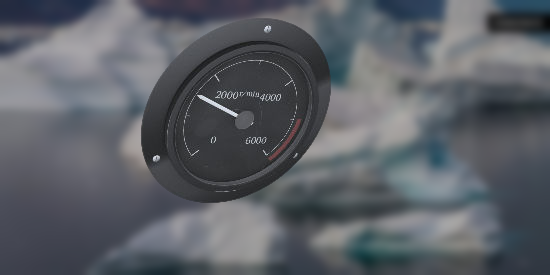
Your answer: {"value": 1500, "unit": "rpm"}
